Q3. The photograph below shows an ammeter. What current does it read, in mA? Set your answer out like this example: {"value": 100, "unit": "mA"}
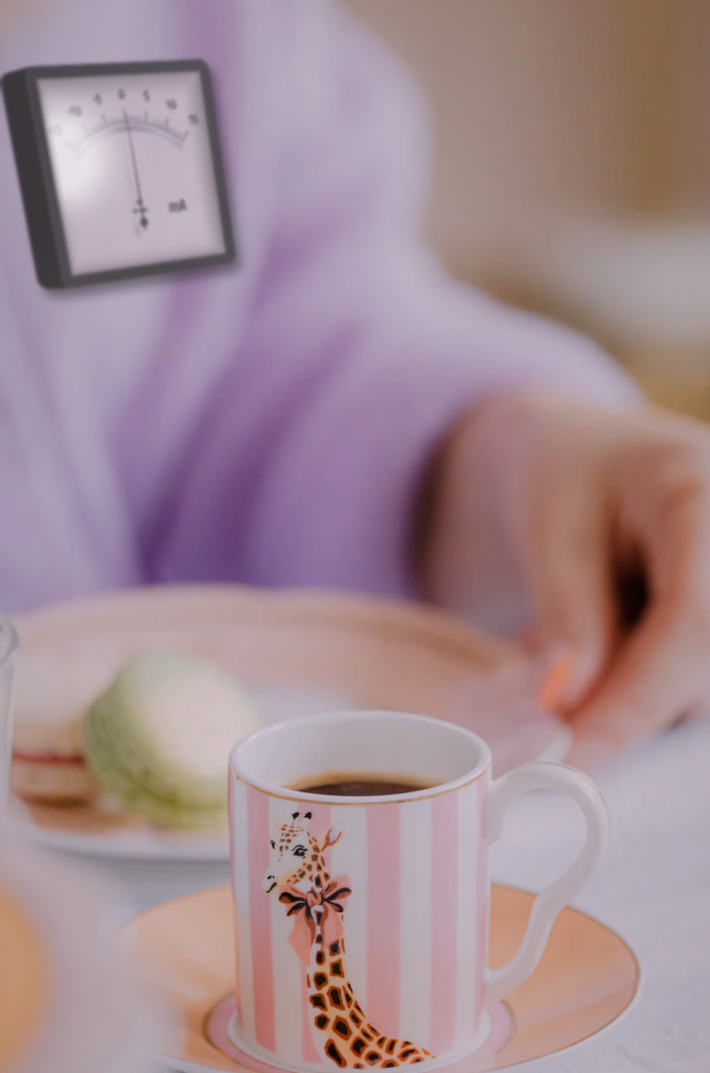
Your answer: {"value": 0, "unit": "mA"}
